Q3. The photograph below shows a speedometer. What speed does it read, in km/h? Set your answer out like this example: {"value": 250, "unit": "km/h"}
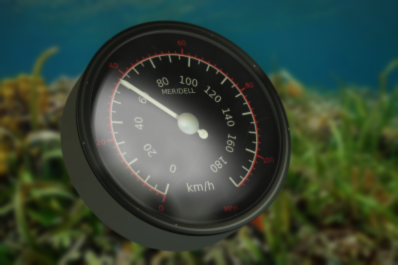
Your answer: {"value": 60, "unit": "km/h"}
